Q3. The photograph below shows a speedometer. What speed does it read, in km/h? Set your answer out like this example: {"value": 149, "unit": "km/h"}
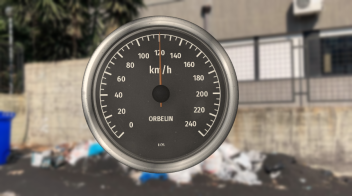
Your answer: {"value": 120, "unit": "km/h"}
